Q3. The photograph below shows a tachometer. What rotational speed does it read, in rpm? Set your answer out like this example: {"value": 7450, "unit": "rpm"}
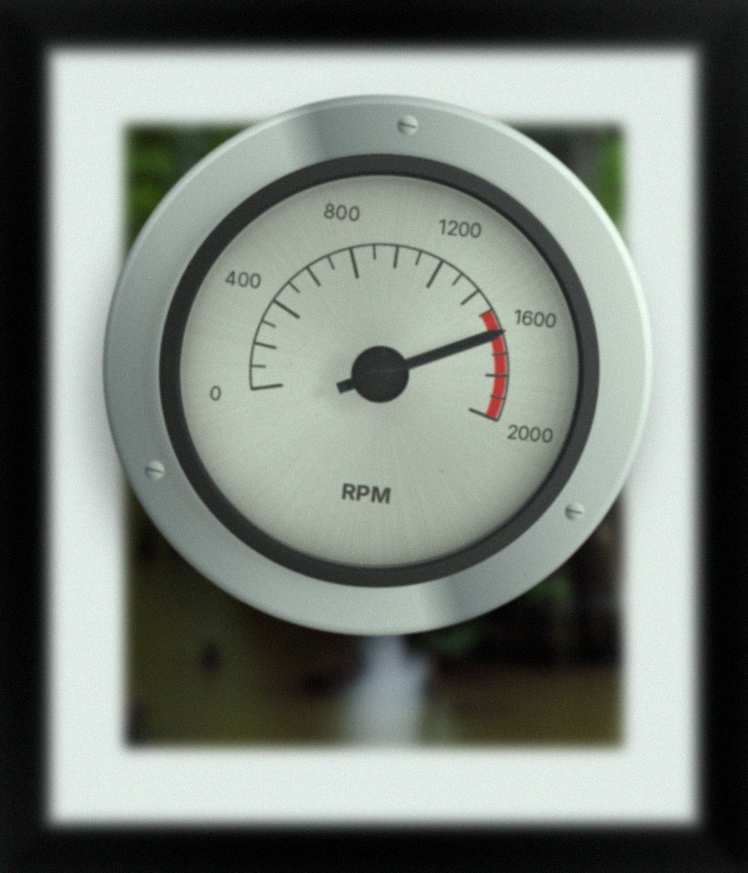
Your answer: {"value": 1600, "unit": "rpm"}
